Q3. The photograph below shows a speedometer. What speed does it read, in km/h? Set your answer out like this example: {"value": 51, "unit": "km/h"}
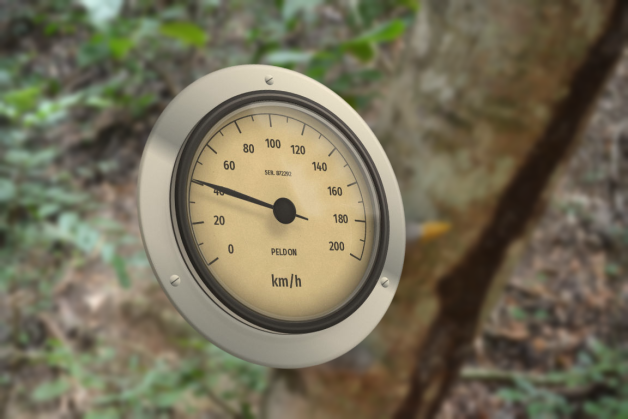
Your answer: {"value": 40, "unit": "km/h"}
